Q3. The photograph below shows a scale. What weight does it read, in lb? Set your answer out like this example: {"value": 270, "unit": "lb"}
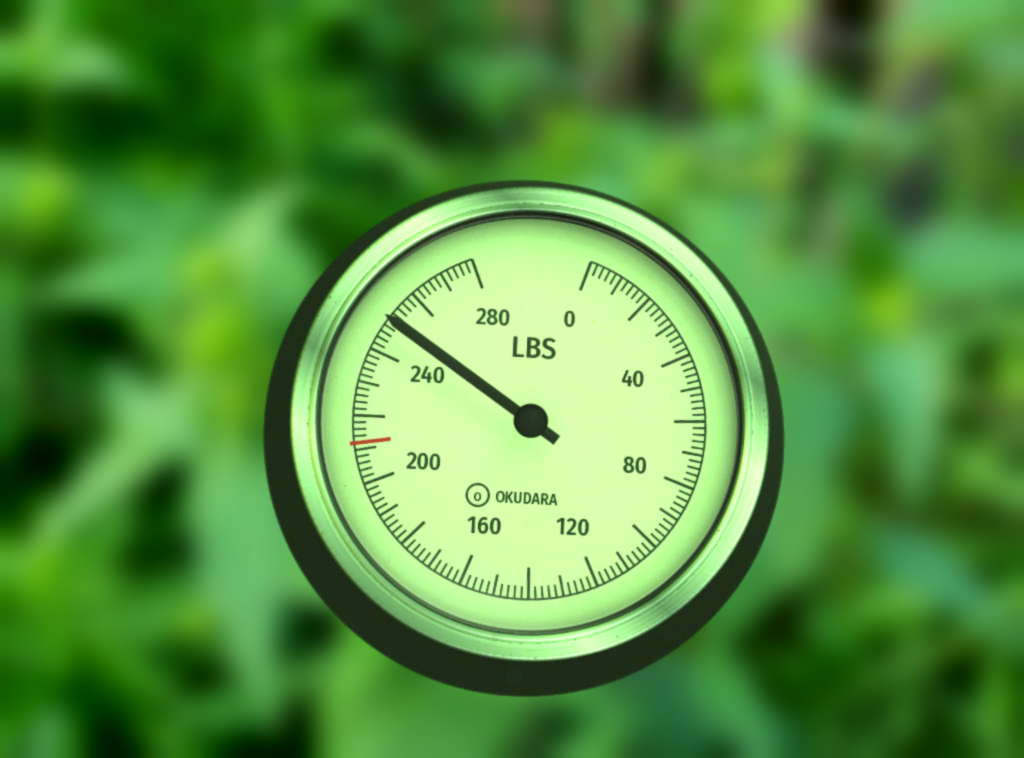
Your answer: {"value": 250, "unit": "lb"}
